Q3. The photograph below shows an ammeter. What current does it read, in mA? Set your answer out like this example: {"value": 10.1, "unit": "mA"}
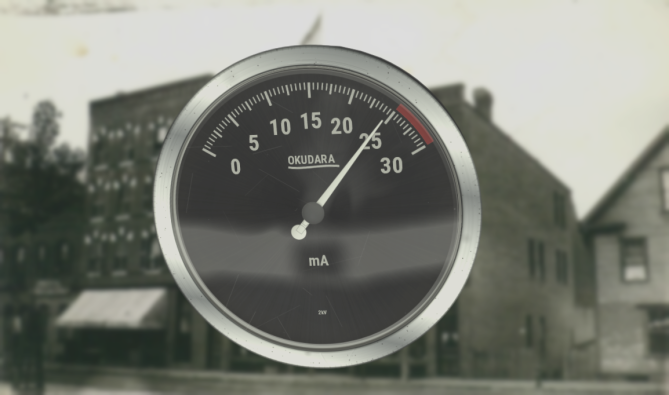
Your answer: {"value": 24.5, "unit": "mA"}
